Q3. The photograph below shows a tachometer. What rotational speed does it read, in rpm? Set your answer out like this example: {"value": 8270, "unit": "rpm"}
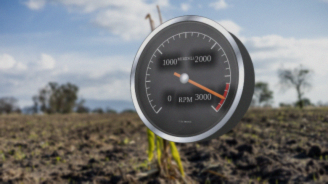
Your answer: {"value": 2800, "unit": "rpm"}
